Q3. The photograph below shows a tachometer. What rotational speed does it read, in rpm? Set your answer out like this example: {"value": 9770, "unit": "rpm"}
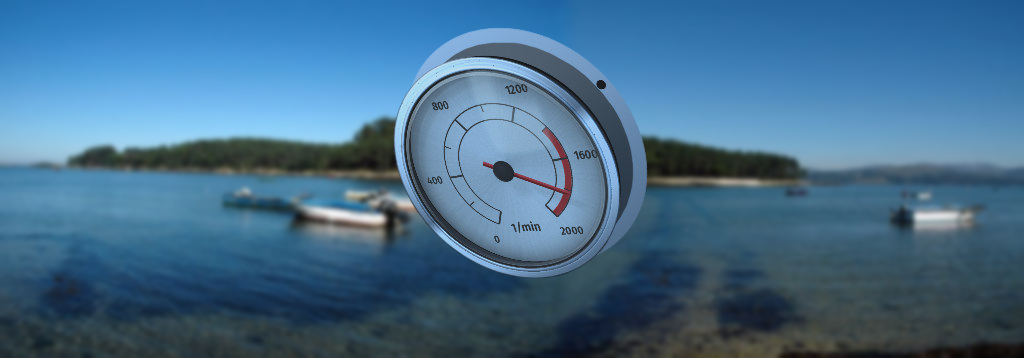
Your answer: {"value": 1800, "unit": "rpm"}
